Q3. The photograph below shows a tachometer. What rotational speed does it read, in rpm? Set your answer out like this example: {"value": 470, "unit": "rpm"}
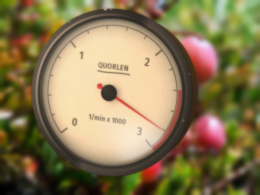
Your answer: {"value": 2800, "unit": "rpm"}
